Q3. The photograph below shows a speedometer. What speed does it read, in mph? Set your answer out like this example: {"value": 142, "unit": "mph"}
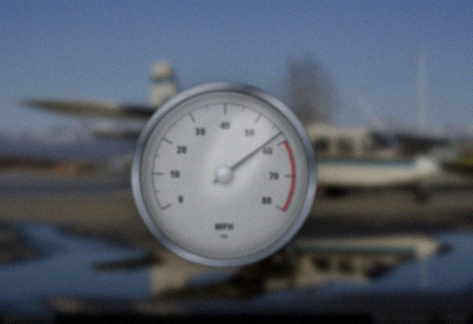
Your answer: {"value": 57.5, "unit": "mph"}
